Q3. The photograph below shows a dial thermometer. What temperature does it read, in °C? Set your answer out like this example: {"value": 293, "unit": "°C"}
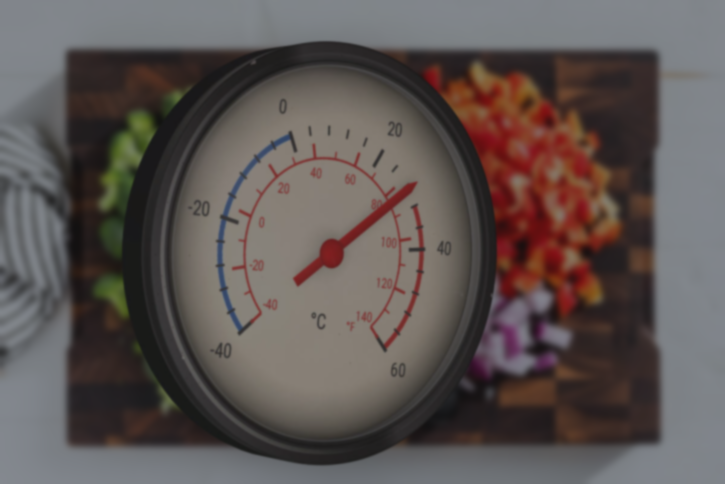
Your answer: {"value": 28, "unit": "°C"}
